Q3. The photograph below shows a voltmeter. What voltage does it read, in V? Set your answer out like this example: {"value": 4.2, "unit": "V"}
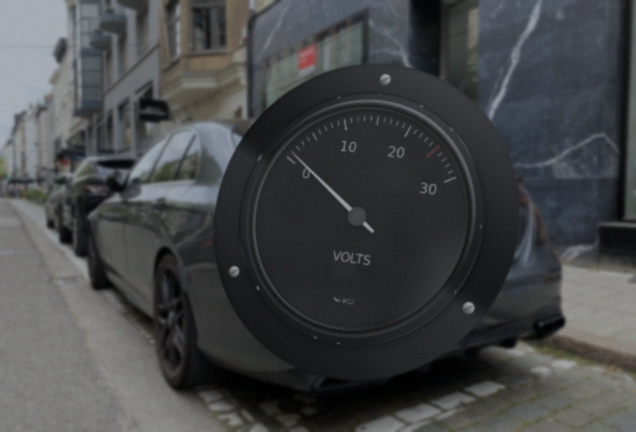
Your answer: {"value": 1, "unit": "V"}
